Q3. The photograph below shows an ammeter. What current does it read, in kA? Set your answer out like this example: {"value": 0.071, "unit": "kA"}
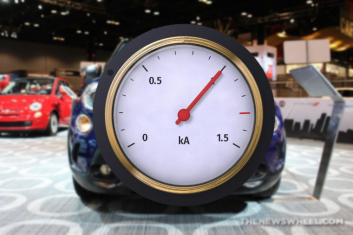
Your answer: {"value": 1, "unit": "kA"}
